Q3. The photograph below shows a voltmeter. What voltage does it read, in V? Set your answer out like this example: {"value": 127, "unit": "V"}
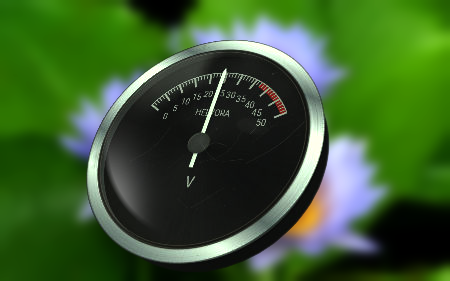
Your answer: {"value": 25, "unit": "V"}
